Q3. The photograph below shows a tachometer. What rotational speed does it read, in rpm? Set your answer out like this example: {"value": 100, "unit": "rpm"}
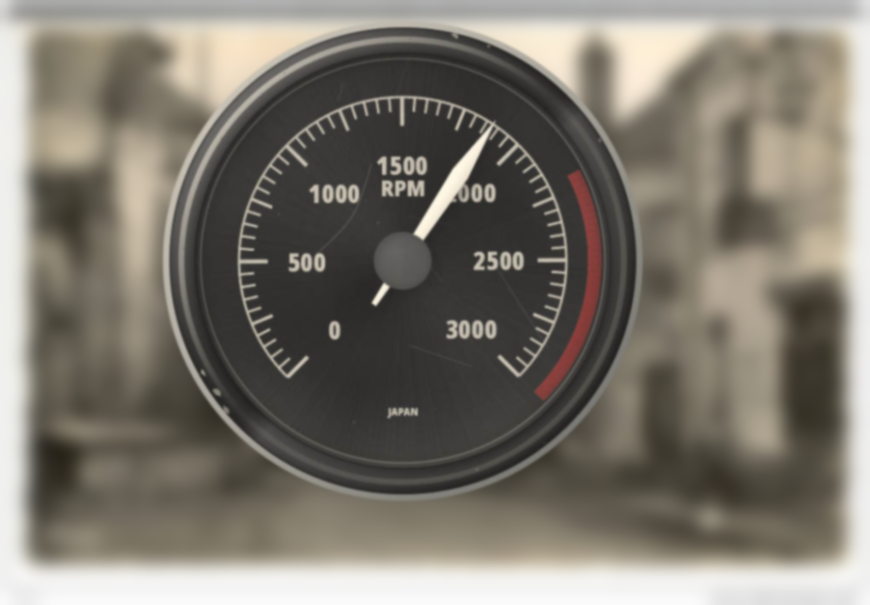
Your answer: {"value": 1875, "unit": "rpm"}
